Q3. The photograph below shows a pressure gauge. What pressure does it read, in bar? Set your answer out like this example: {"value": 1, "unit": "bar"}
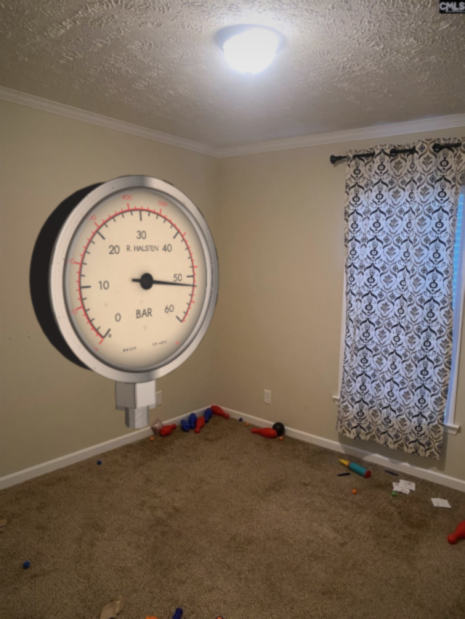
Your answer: {"value": 52, "unit": "bar"}
